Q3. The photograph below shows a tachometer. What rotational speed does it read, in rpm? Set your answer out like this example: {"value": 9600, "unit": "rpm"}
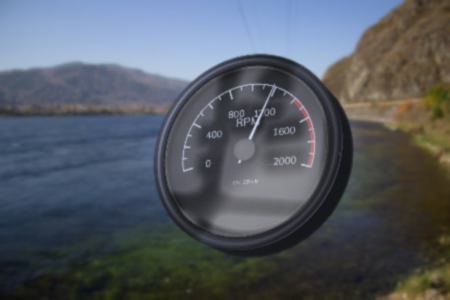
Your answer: {"value": 1200, "unit": "rpm"}
